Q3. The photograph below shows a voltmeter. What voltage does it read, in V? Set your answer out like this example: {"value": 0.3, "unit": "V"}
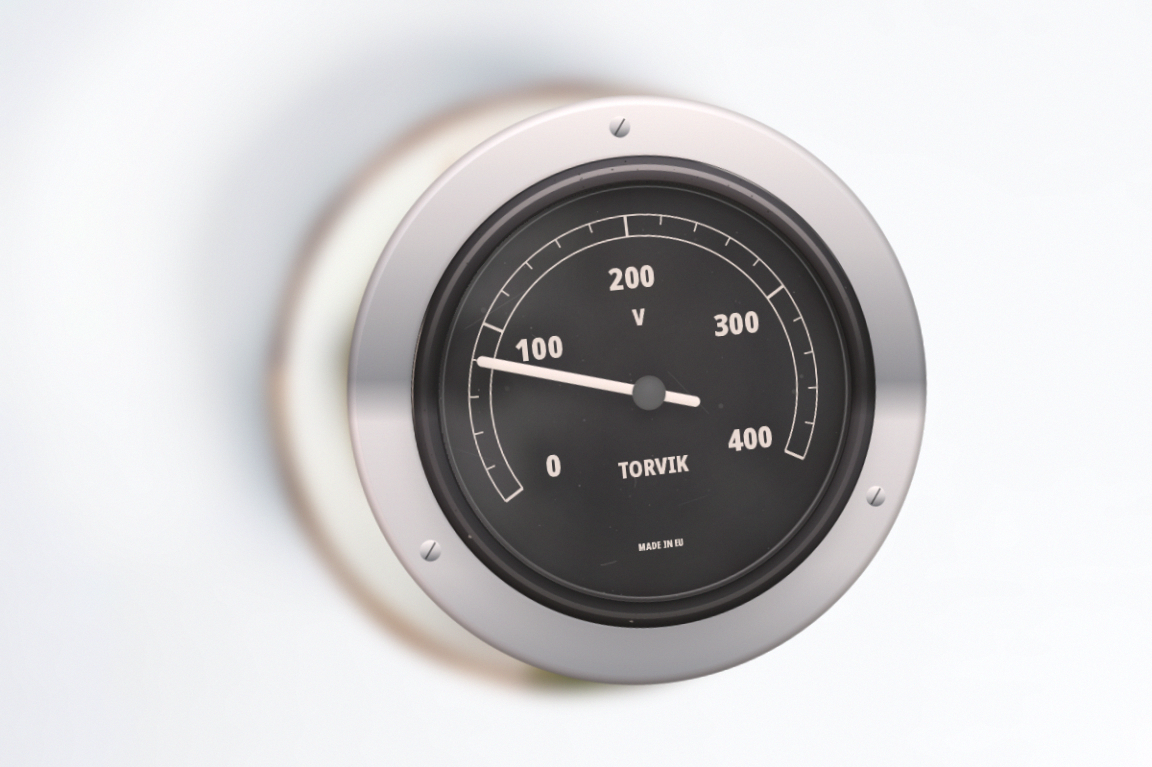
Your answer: {"value": 80, "unit": "V"}
